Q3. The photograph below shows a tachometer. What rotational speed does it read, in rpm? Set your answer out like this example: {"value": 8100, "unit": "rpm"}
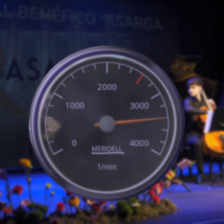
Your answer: {"value": 3400, "unit": "rpm"}
